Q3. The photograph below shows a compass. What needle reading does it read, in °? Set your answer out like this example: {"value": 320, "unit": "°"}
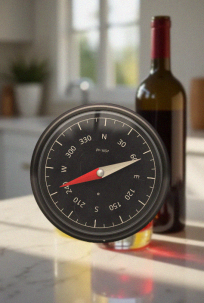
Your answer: {"value": 245, "unit": "°"}
